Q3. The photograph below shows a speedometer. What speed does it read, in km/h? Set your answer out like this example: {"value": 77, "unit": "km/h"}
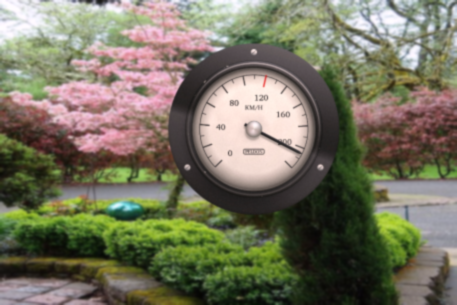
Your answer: {"value": 205, "unit": "km/h"}
